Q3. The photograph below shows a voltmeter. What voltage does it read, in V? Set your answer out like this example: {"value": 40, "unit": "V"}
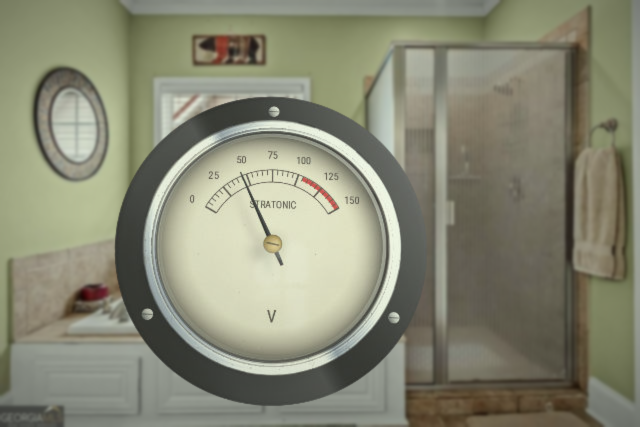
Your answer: {"value": 45, "unit": "V"}
